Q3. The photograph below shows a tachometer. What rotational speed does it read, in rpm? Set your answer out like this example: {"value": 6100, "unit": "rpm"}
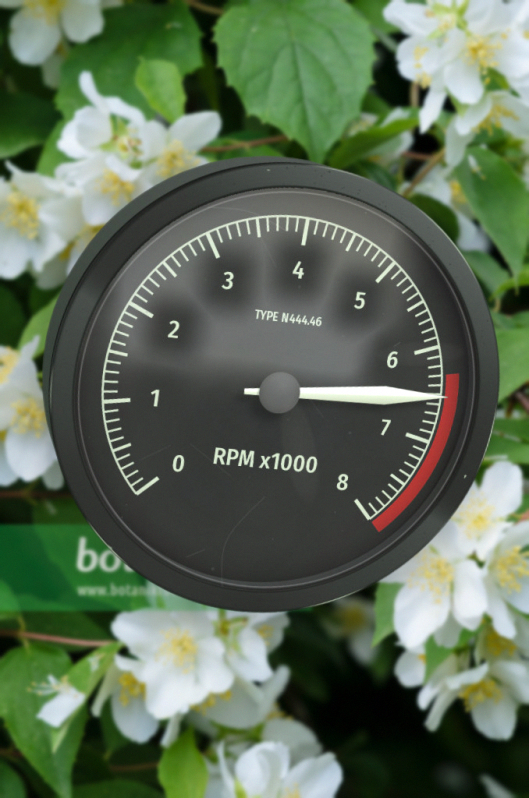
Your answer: {"value": 6500, "unit": "rpm"}
